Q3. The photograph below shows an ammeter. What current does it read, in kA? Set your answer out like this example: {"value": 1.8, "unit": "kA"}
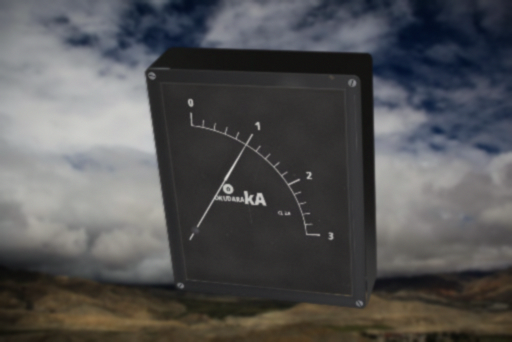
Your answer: {"value": 1, "unit": "kA"}
